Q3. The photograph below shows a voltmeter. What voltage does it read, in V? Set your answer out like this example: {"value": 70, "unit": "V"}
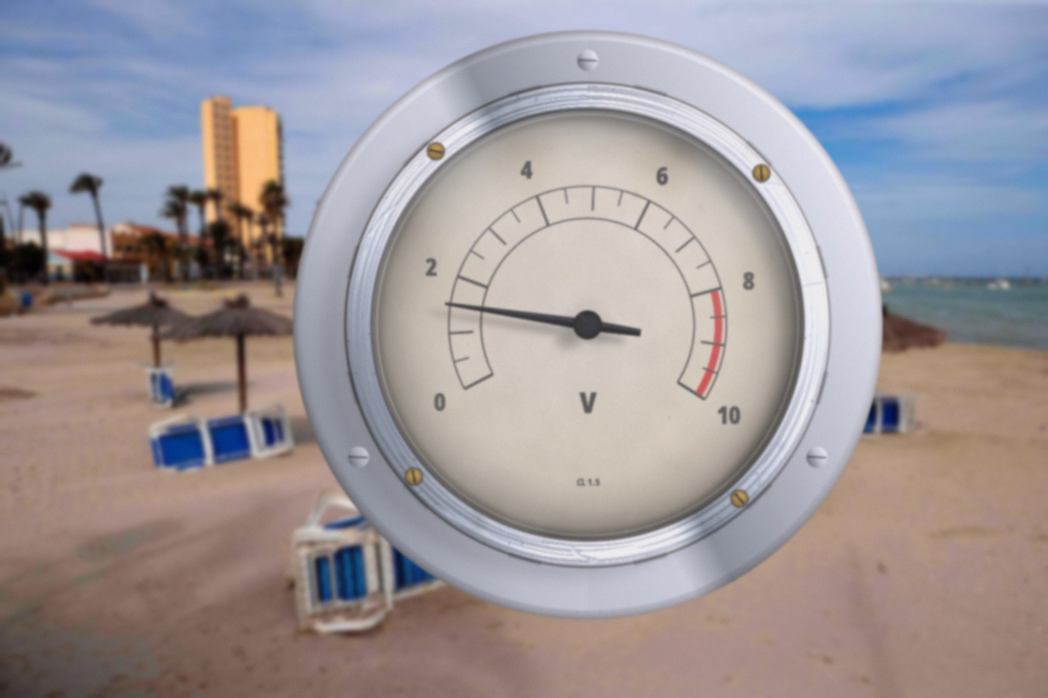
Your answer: {"value": 1.5, "unit": "V"}
